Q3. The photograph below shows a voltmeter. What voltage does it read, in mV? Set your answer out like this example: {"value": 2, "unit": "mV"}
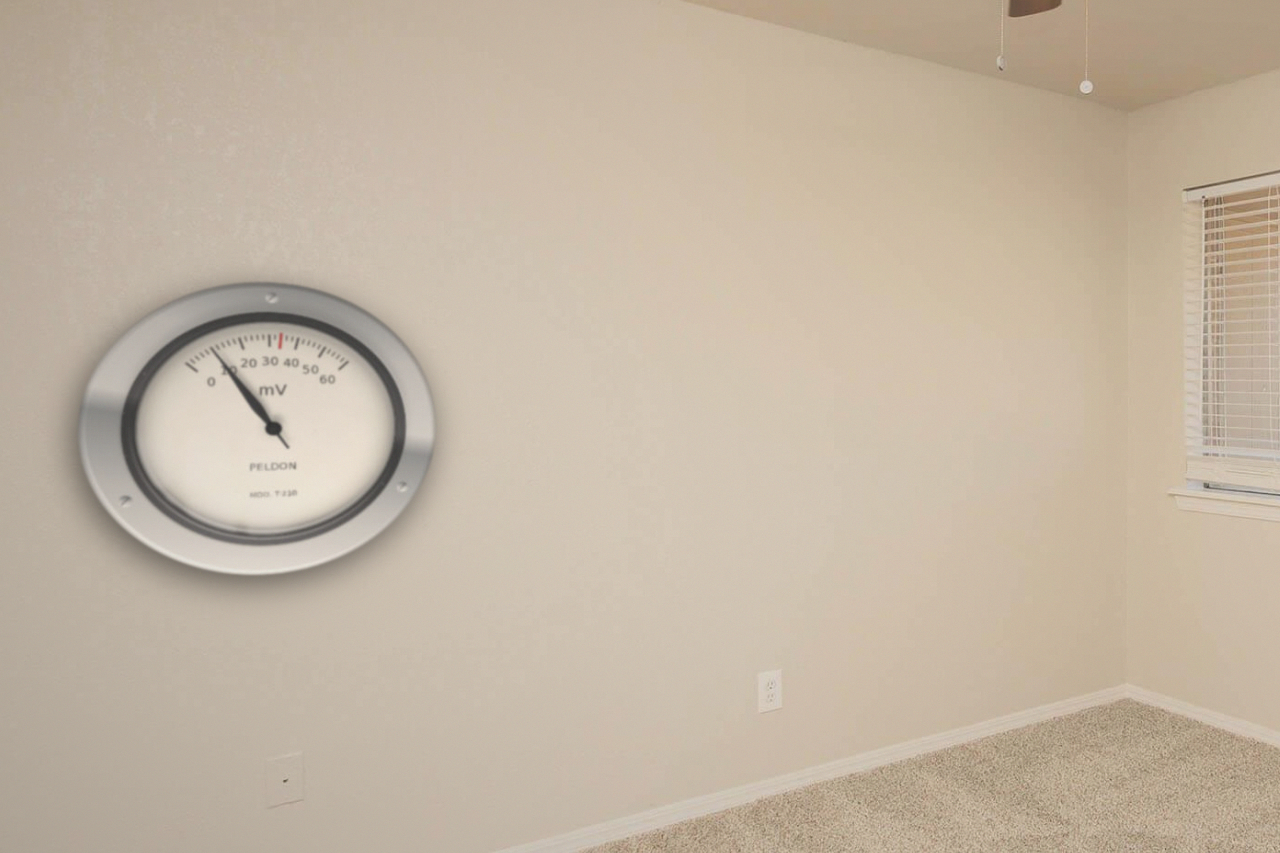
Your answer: {"value": 10, "unit": "mV"}
